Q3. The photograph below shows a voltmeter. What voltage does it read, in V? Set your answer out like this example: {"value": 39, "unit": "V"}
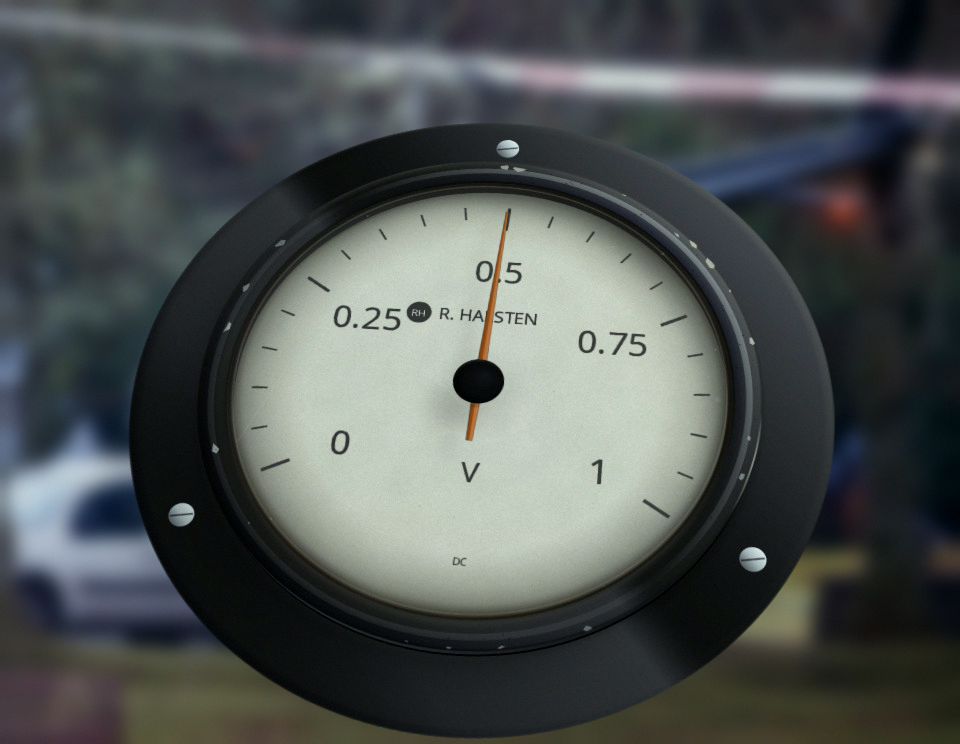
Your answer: {"value": 0.5, "unit": "V"}
